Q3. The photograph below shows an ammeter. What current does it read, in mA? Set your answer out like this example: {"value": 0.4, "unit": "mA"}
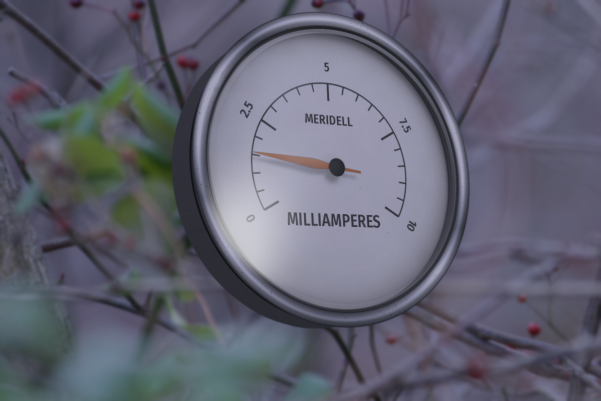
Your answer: {"value": 1.5, "unit": "mA"}
